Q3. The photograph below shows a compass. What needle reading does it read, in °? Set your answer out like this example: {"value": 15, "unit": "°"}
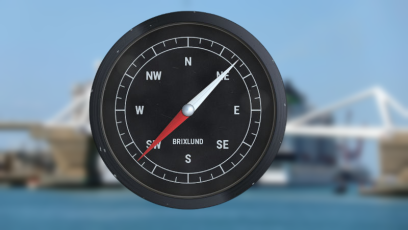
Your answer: {"value": 225, "unit": "°"}
